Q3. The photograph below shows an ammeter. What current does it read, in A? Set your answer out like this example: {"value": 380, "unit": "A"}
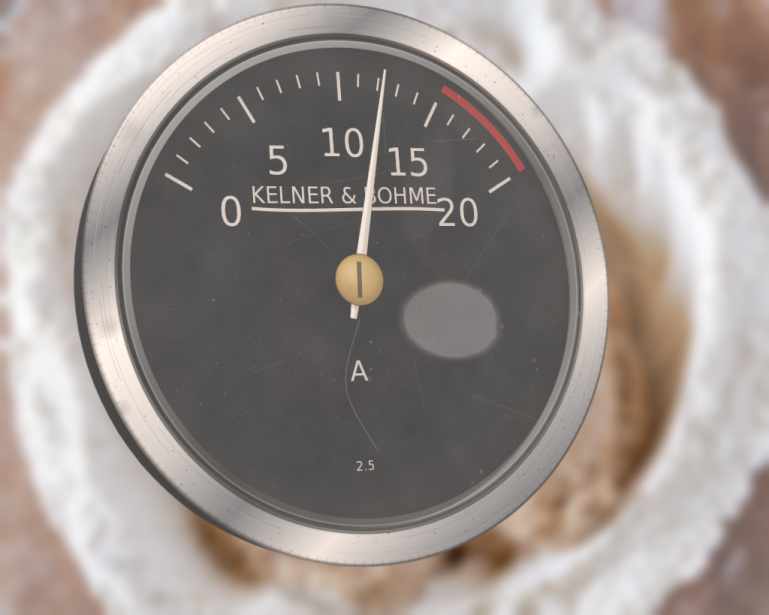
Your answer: {"value": 12, "unit": "A"}
